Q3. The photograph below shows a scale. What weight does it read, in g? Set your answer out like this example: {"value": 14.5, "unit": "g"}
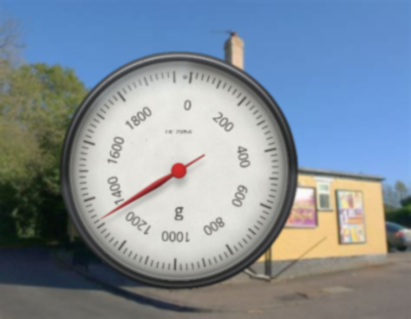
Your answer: {"value": 1320, "unit": "g"}
